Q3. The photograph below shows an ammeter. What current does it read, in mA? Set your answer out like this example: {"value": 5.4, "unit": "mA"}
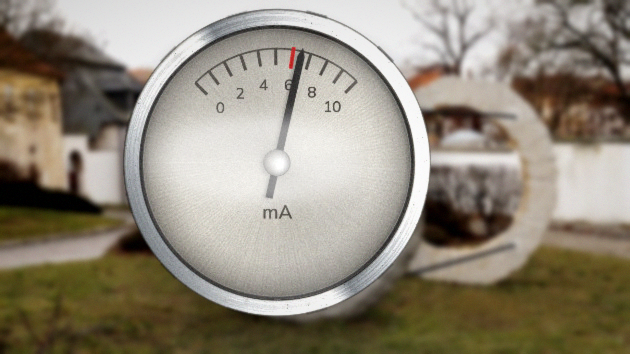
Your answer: {"value": 6.5, "unit": "mA"}
